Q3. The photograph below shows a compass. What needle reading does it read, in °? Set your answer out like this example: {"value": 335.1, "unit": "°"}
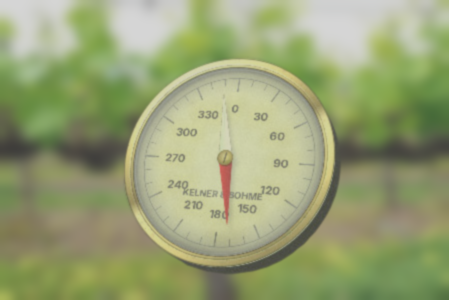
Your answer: {"value": 170, "unit": "°"}
